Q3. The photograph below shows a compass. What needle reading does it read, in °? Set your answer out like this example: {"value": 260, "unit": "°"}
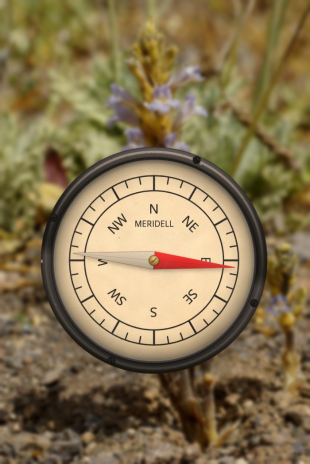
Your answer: {"value": 95, "unit": "°"}
